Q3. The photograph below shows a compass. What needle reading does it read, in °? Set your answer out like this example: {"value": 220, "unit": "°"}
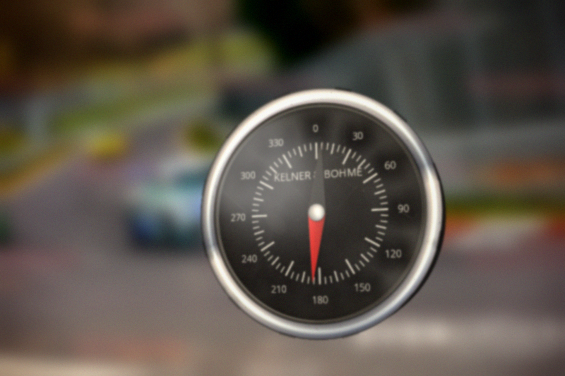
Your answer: {"value": 185, "unit": "°"}
